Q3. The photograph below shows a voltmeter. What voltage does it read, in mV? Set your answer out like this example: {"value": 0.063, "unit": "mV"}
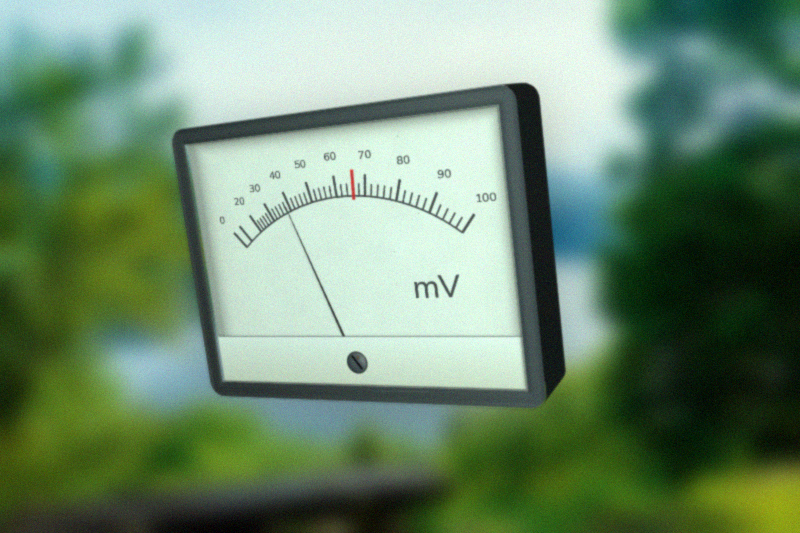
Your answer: {"value": 40, "unit": "mV"}
